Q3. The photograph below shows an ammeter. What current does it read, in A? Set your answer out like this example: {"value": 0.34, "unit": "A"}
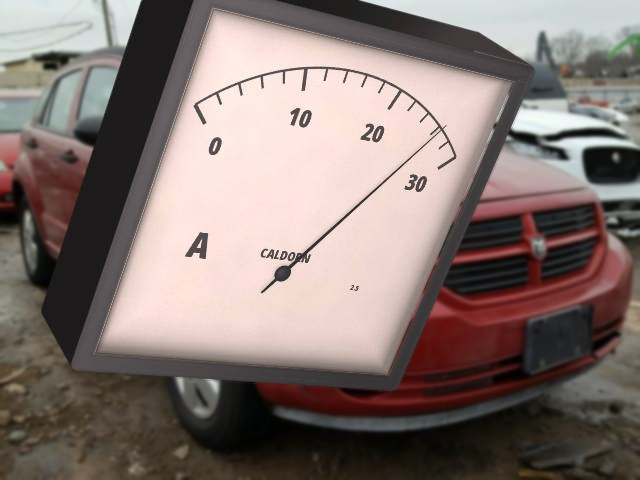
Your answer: {"value": 26, "unit": "A"}
